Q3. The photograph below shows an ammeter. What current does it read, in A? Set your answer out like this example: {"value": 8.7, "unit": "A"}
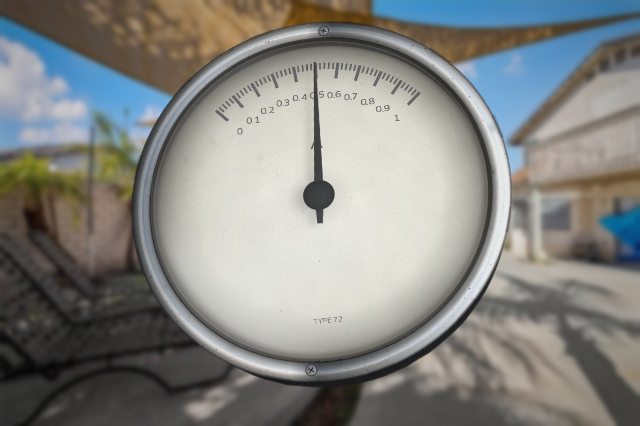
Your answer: {"value": 0.5, "unit": "A"}
